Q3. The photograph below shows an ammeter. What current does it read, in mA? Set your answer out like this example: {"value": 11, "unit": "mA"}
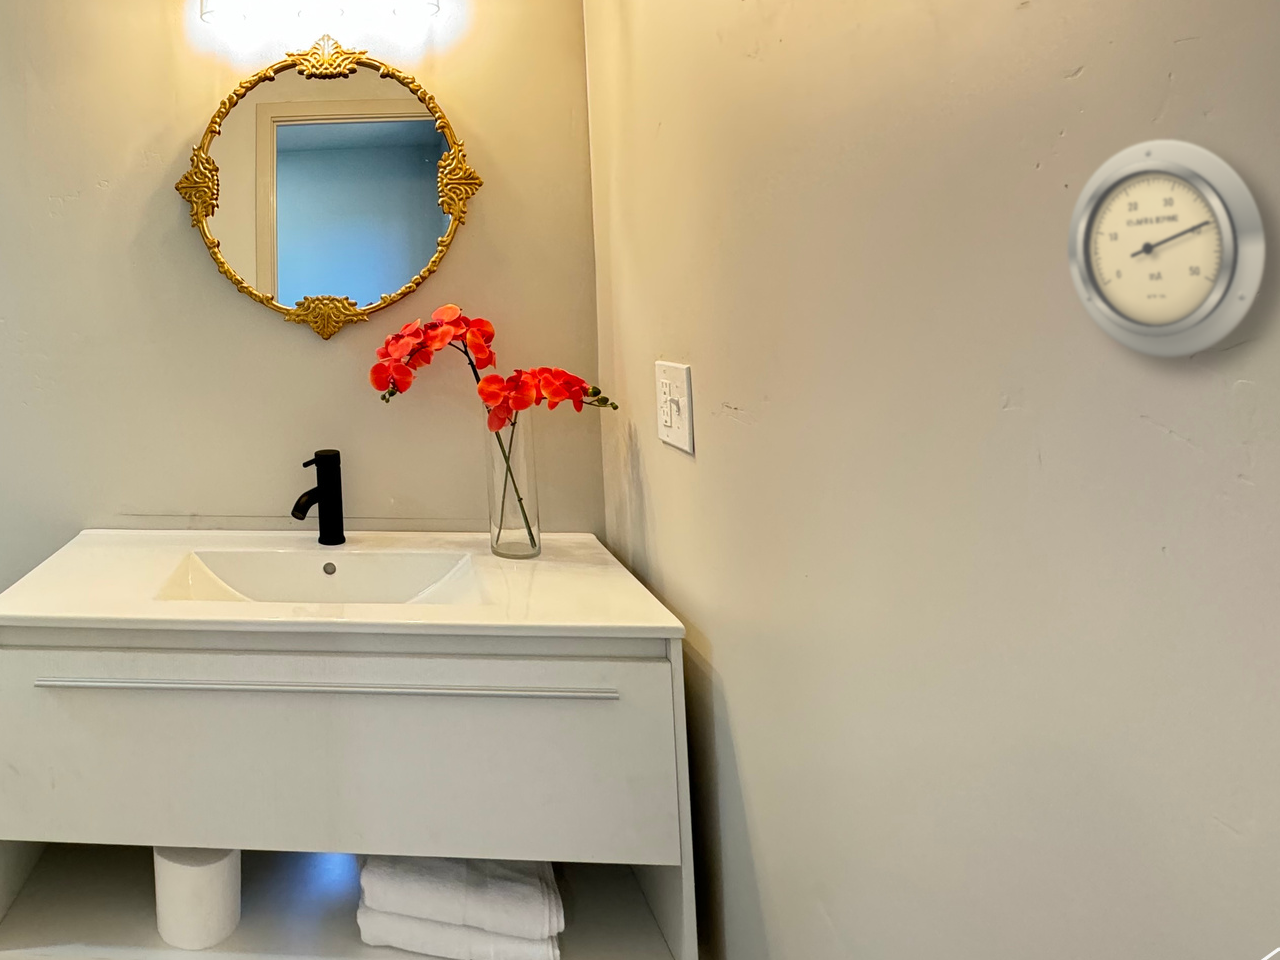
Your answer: {"value": 40, "unit": "mA"}
